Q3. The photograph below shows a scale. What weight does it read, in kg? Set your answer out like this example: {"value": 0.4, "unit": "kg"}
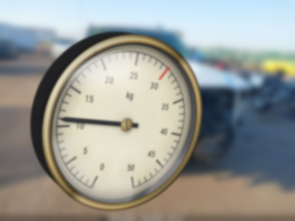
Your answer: {"value": 11, "unit": "kg"}
